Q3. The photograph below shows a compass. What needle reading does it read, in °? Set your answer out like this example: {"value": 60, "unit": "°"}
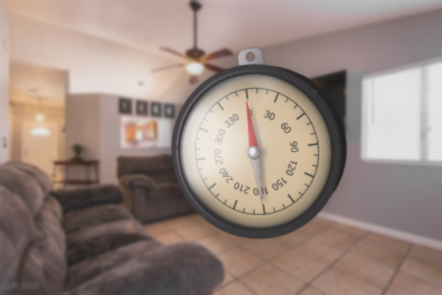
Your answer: {"value": 0, "unit": "°"}
